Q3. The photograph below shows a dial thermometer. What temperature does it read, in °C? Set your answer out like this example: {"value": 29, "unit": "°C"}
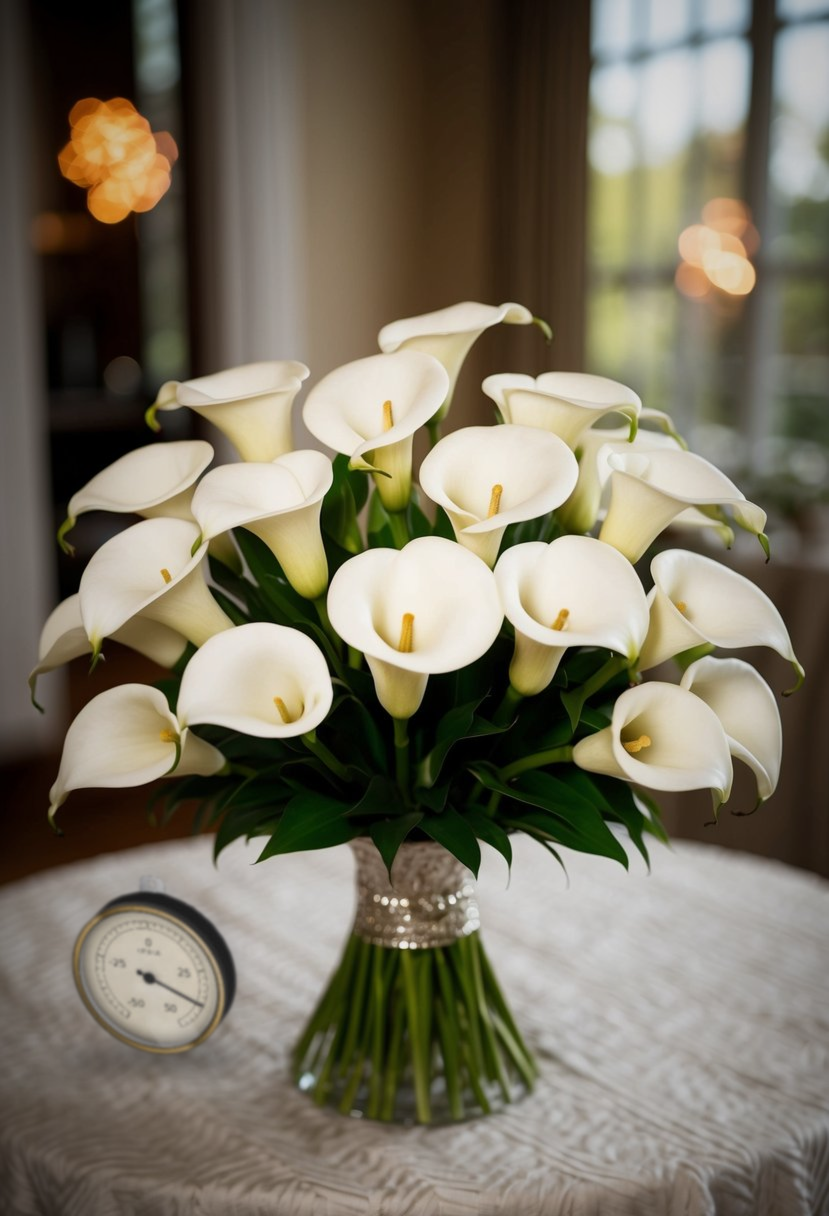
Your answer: {"value": 37.5, "unit": "°C"}
